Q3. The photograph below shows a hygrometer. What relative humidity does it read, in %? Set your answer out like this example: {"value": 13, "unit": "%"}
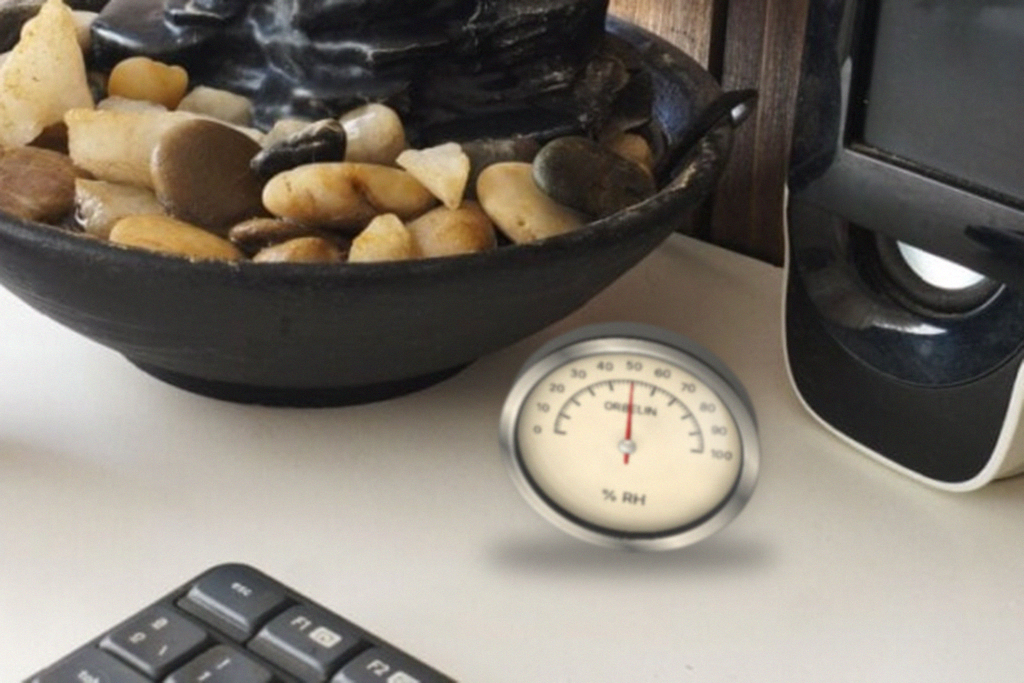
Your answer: {"value": 50, "unit": "%"}
